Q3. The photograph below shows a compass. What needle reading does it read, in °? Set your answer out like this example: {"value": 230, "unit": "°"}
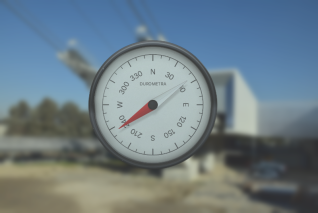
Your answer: {"value": 235, "unit": "°"}
